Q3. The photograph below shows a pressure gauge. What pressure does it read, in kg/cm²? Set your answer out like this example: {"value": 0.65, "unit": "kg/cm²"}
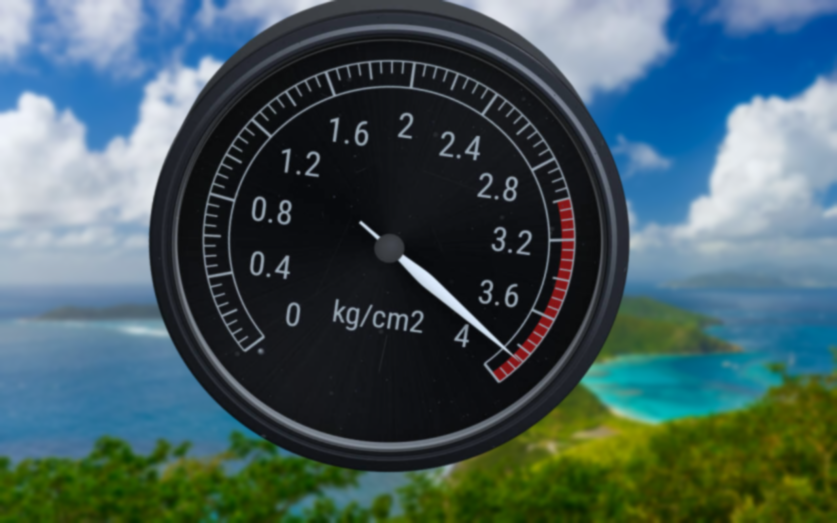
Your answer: {"value": 3.85, "unit": "kg/cm²"}
